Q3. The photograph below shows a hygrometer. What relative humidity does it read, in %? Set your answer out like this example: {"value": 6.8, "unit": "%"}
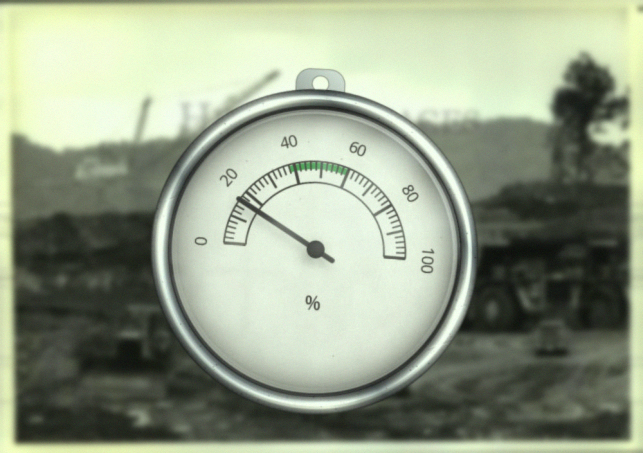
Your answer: {"value": 16, "unit": "%"}
